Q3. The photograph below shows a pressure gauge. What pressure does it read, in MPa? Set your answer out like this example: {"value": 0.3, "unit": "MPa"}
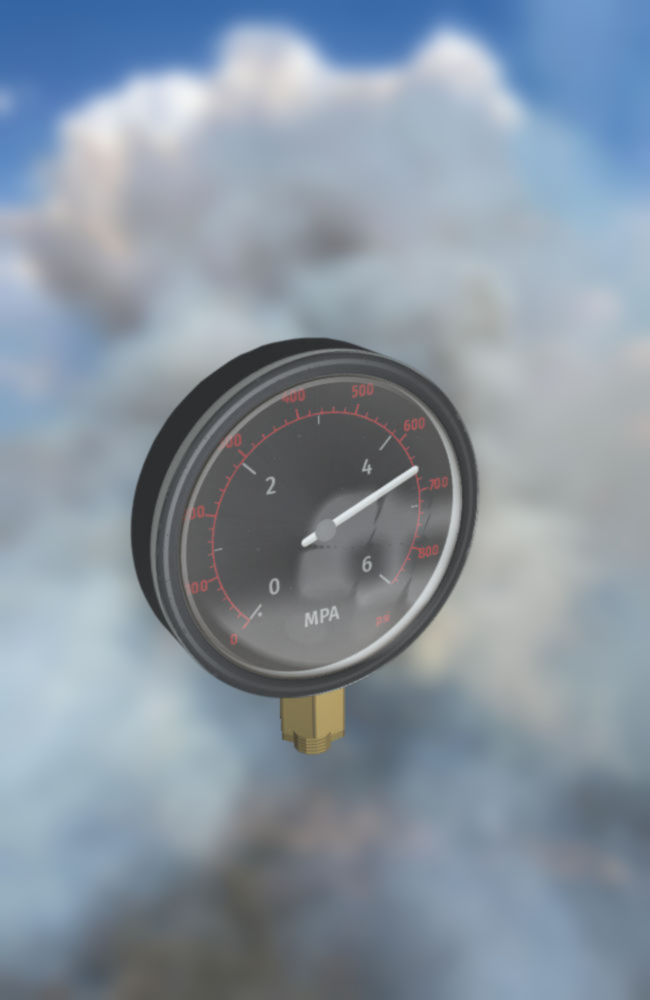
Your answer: {"value": 4.5, "unit": "MPa"}
